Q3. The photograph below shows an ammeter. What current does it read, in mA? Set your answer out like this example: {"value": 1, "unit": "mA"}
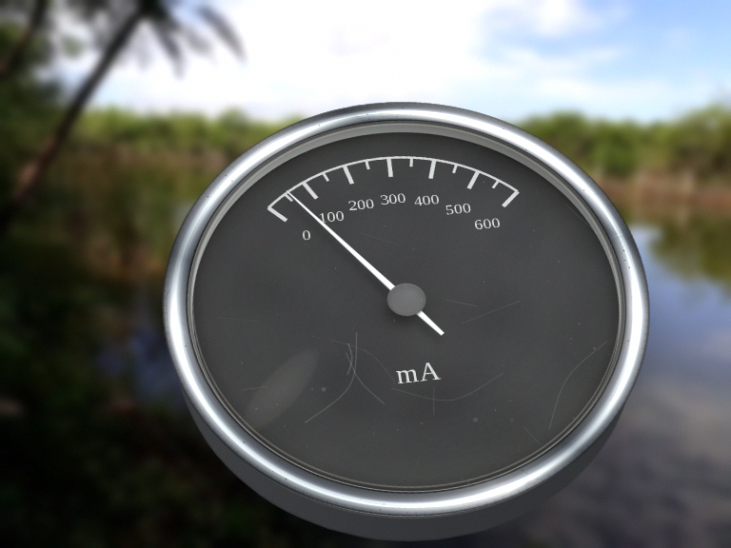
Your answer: {"value": 50, "unit": "mA"}
